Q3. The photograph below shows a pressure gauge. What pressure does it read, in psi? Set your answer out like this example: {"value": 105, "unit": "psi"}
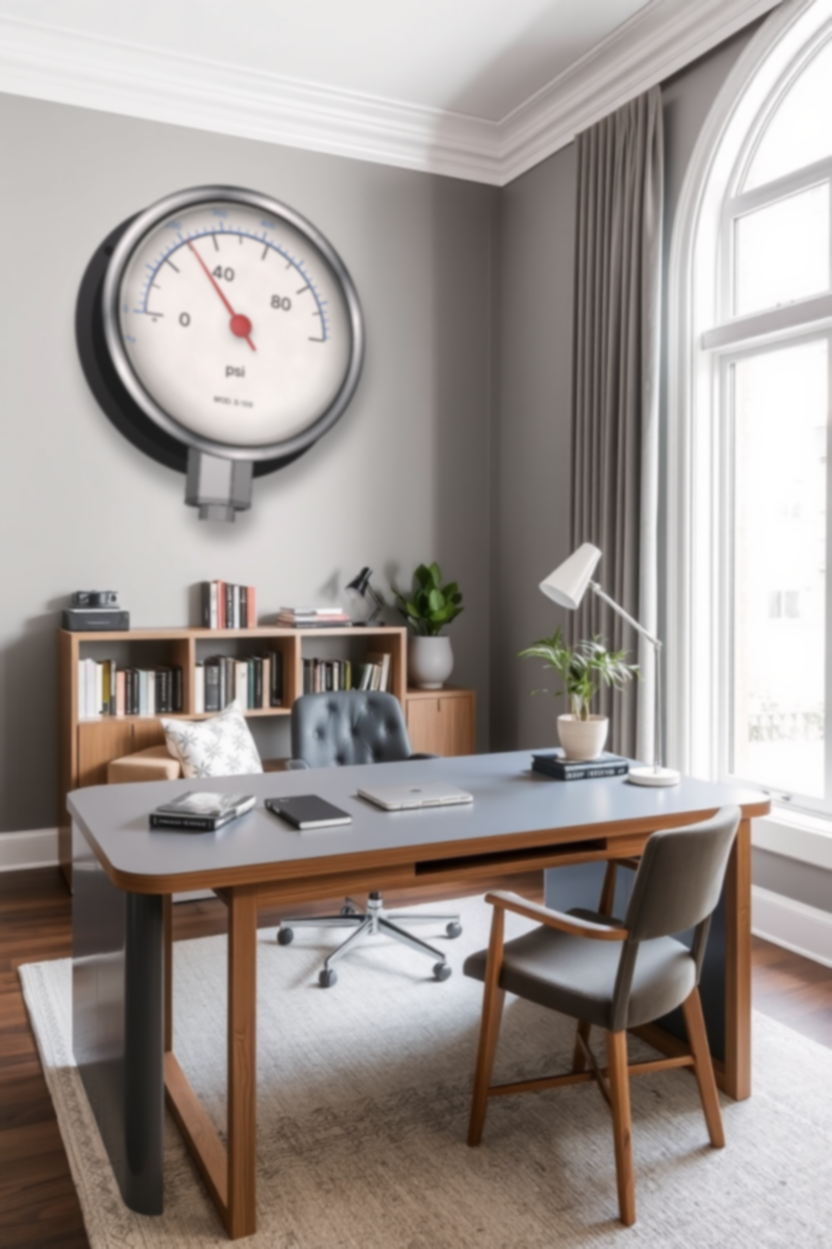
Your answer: {"value": 30, "unit": "psi"}
